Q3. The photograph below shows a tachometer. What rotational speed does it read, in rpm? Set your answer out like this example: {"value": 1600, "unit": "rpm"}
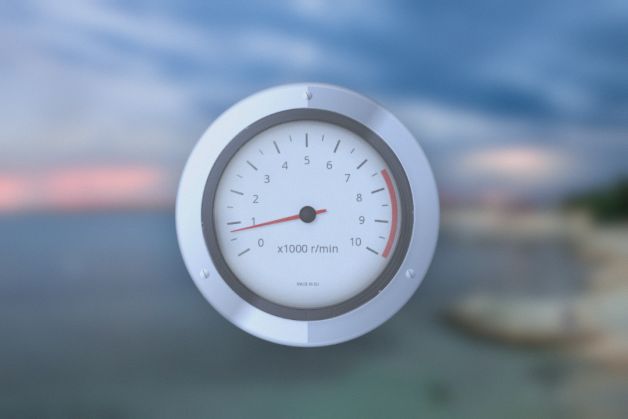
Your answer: {"value": 750, "unit": "rpm"}
